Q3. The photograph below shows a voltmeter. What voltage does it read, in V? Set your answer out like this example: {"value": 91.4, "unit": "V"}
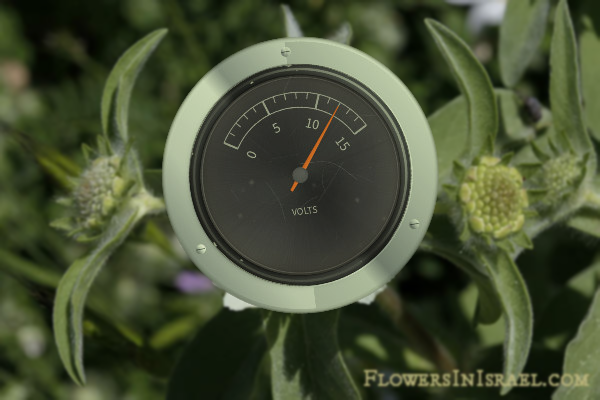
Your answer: {"value": 12, "unit": "V"}
